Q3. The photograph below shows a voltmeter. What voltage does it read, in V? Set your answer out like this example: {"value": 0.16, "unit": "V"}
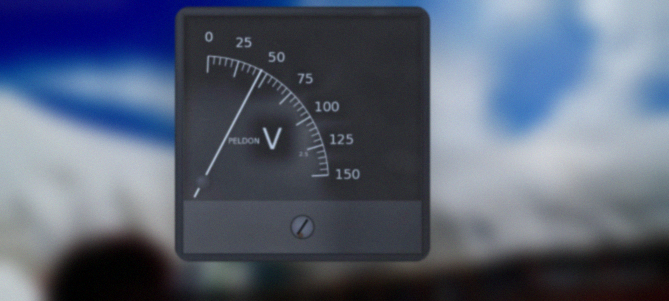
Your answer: {"value": 45, "unit": "V"}
